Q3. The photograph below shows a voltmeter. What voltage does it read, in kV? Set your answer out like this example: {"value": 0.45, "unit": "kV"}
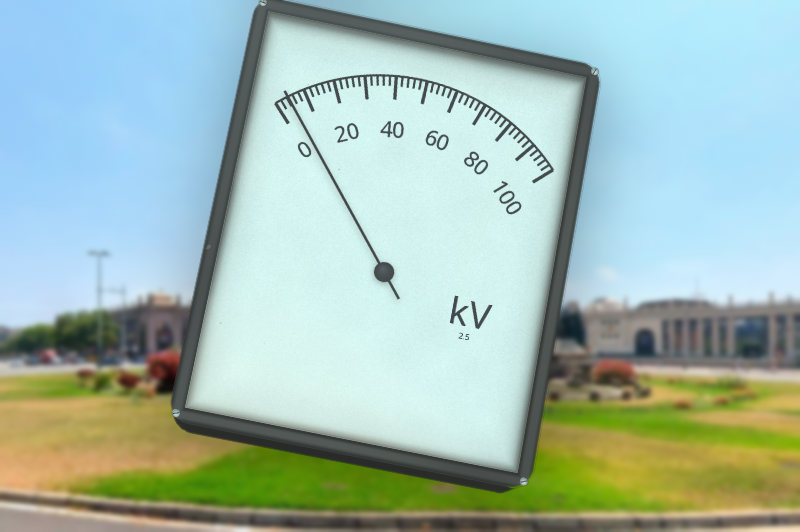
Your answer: {"value": 4, "unit": "kV"}
